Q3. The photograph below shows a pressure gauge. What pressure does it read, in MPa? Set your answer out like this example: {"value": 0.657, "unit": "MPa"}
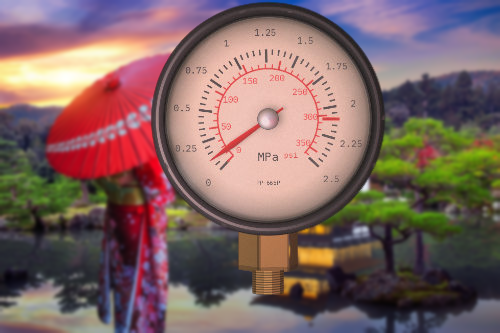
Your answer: {"value": 0.1, "unit": "MPa"}
